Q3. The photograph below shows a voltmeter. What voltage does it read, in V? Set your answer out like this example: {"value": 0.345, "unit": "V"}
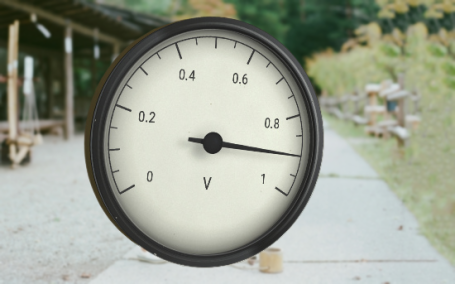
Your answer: {"value": 0.9, "unit": "V"}
